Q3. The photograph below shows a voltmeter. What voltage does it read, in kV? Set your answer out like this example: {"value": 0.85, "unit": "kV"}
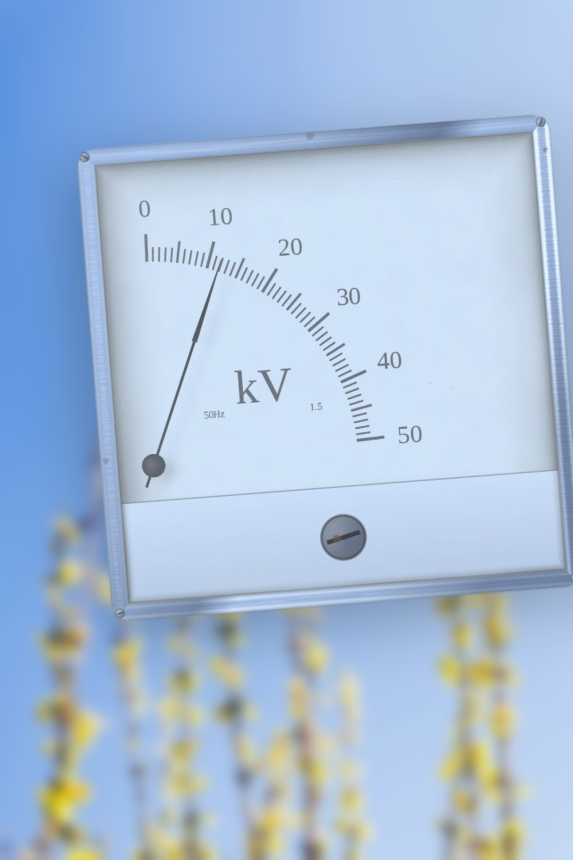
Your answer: {"value": 12, "unit": "kV"}
